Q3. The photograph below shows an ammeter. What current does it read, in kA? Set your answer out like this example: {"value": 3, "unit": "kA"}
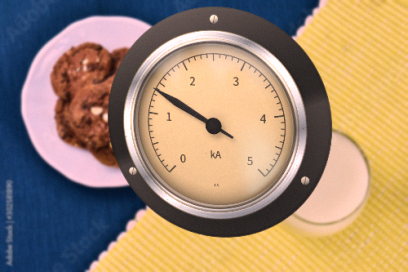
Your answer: {"value": 1.4, "unit": "kA"}
